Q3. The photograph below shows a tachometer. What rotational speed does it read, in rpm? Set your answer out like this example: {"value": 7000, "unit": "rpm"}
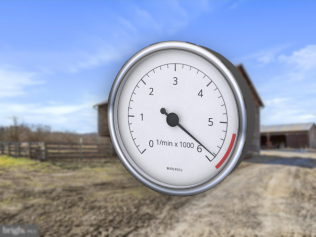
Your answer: {"value": 5800, "unit": "rpm"}
